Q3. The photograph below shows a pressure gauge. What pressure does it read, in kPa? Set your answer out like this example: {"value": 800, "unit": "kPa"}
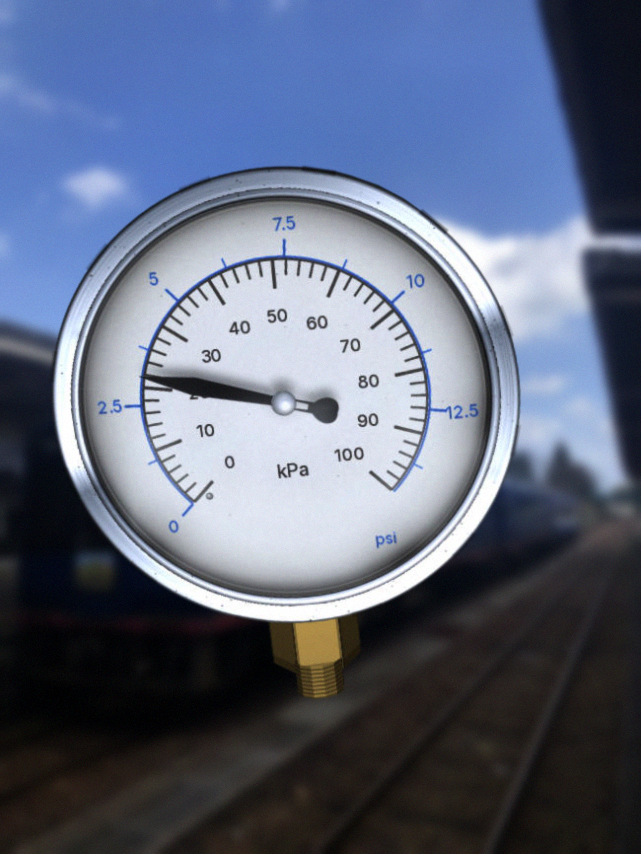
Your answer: {"value": 22, "unit": "kPa"}
